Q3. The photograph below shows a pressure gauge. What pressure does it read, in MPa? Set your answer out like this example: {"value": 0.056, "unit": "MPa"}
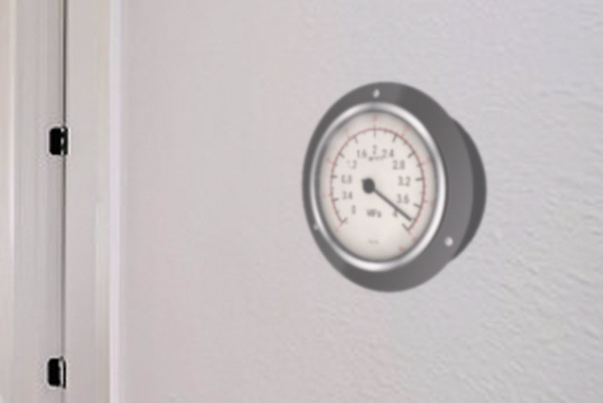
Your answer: {"value": 3.8, "unit": "MPa"}
